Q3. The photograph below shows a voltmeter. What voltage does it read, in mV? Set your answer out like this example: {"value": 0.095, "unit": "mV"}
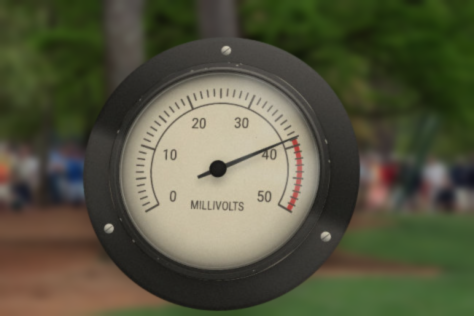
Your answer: {"value": 39, "unit": "mV"}
